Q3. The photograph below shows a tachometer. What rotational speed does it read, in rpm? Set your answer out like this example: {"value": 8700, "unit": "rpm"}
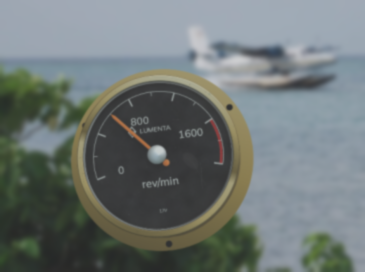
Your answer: {"value": 600, "unit": "rpm"}
